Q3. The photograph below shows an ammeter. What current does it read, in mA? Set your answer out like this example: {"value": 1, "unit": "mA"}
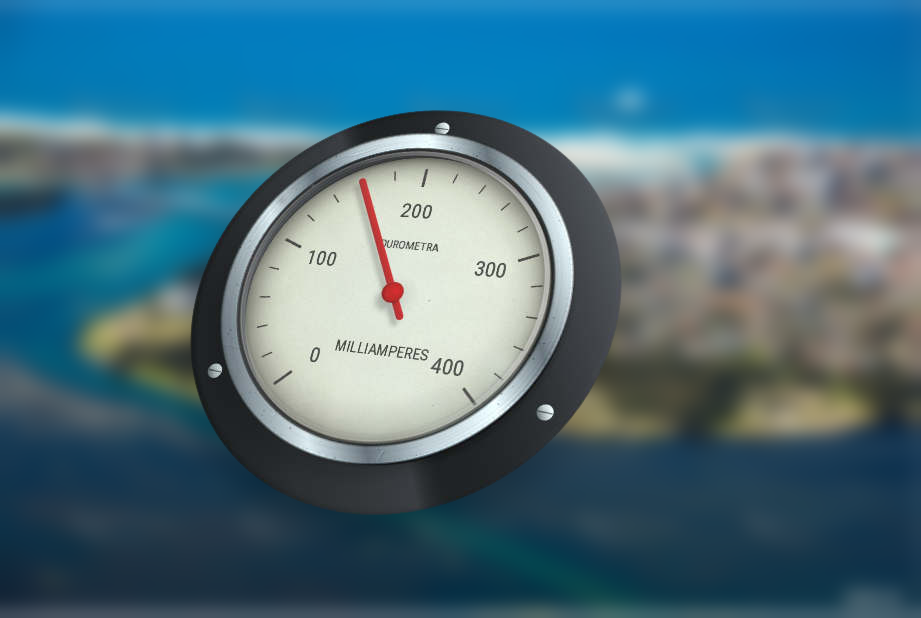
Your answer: {"value": 160, "unit": "mA"}
